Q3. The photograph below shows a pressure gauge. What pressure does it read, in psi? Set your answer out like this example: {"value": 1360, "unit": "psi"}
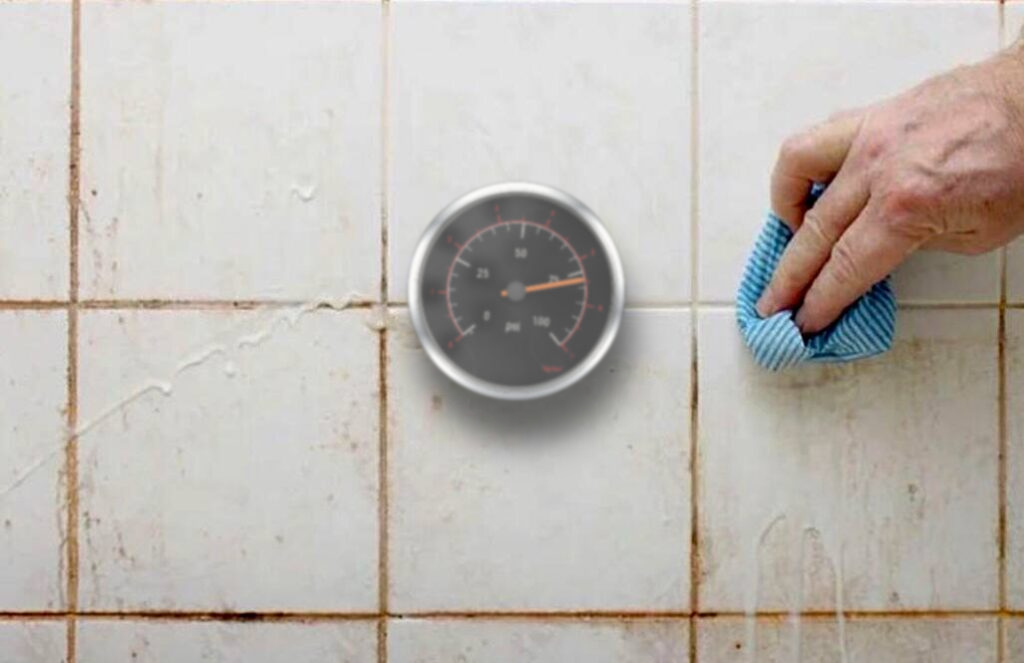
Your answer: {"value": 77.5, "unit": "psi"}
